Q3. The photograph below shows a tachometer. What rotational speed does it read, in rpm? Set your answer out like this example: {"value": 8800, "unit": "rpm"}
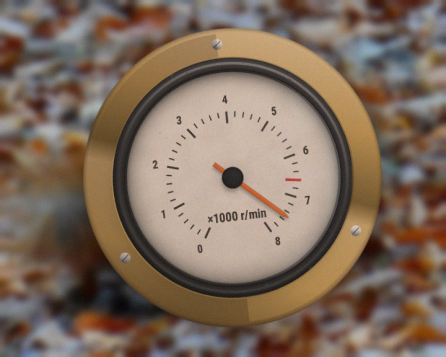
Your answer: {"value": 7500, "unit": "rpm"}
